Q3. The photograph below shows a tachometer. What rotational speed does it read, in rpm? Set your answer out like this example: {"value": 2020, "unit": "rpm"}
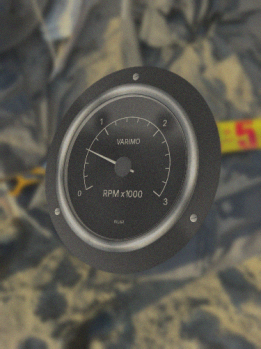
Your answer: {"value": 600, "unit": "rpm"}
